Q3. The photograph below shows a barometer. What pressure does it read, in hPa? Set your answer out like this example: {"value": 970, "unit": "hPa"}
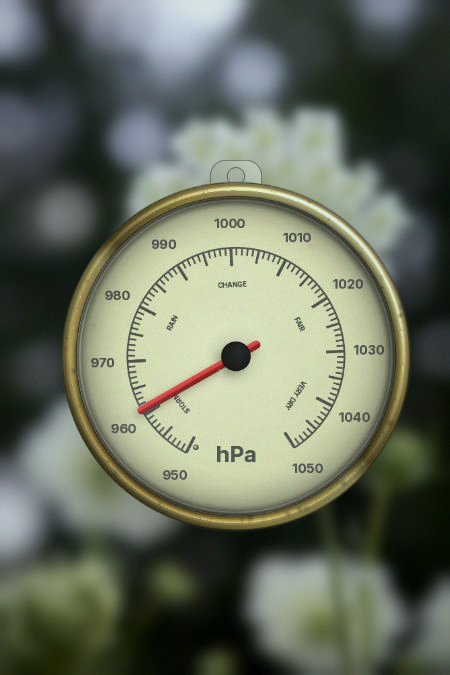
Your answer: {"value": 961, "unit": "hPa"}
